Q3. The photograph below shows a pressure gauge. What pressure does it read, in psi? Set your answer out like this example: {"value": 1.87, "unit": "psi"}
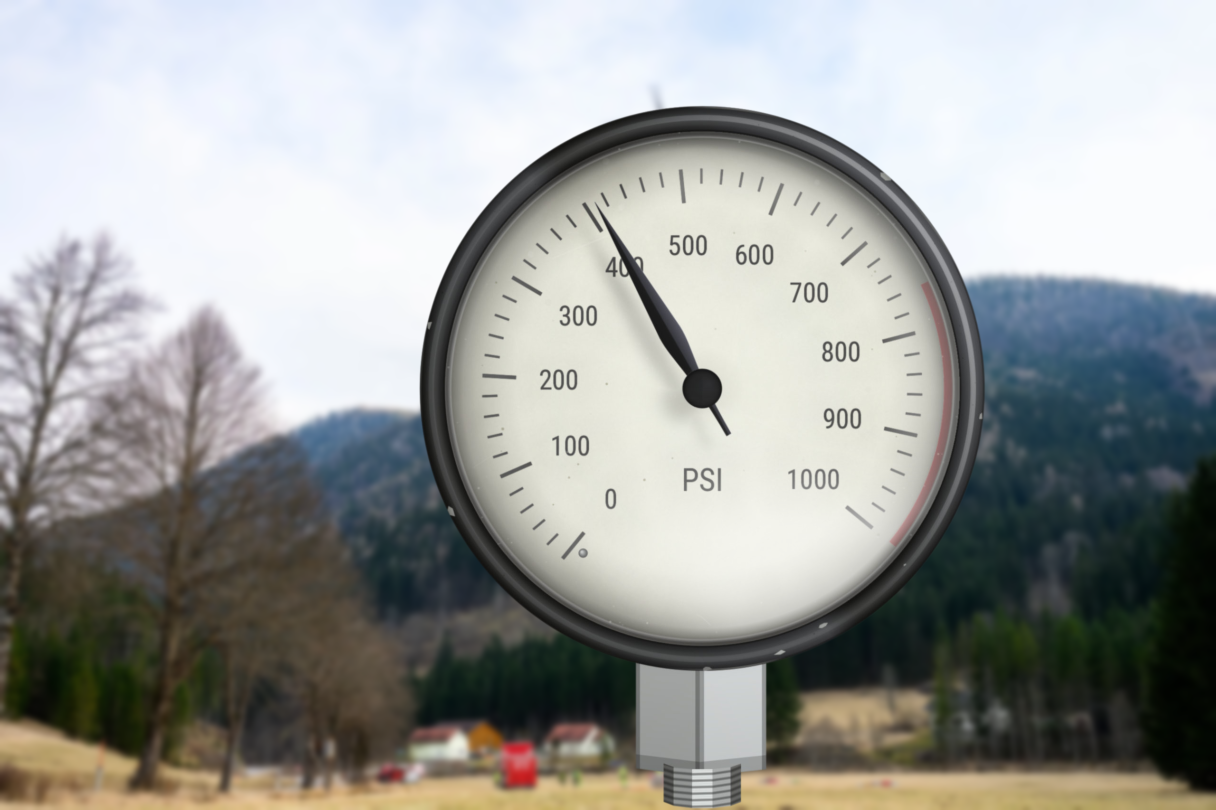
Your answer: {"value": 410, "unit": "psi"}
